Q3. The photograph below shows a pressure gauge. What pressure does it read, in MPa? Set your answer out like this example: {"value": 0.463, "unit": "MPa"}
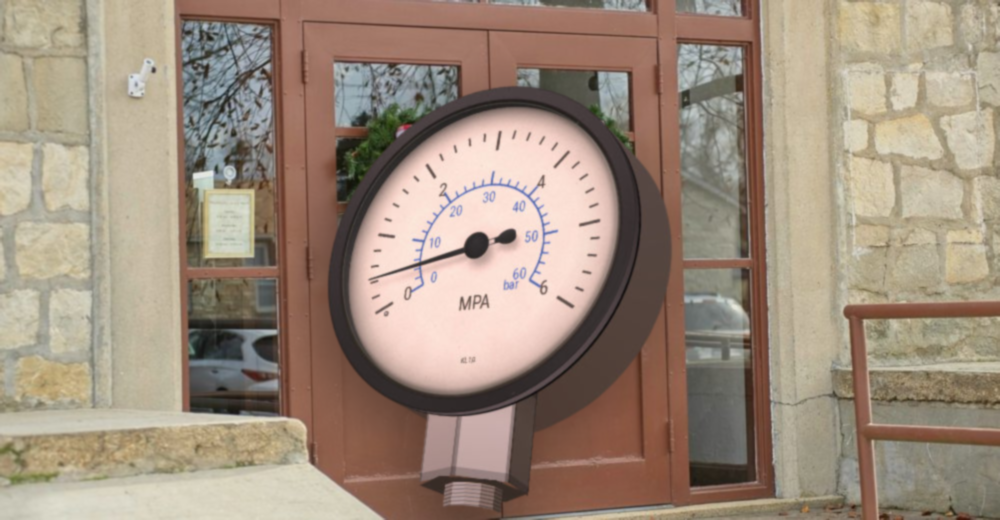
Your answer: {"value": 0.4, "unit": "MPa"}
